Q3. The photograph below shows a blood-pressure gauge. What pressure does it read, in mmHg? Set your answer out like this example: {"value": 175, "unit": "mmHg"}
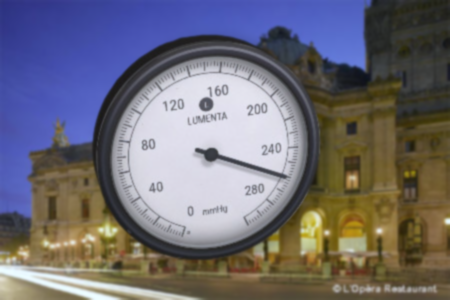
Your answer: {"value": 260, "unit": "mmHg"}
